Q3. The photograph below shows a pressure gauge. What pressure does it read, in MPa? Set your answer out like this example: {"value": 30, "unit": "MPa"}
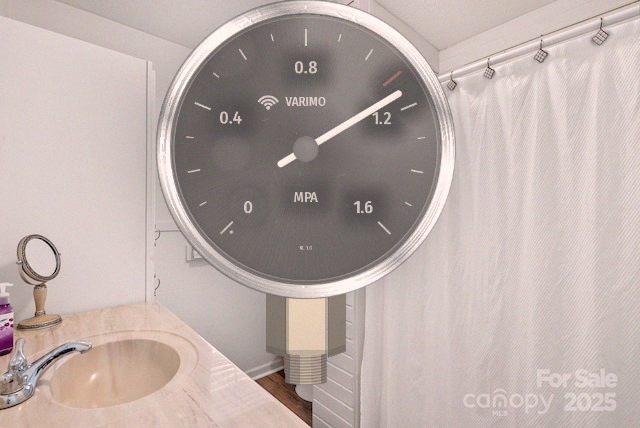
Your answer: {"value": 1.15, "unit": "MPa"}
